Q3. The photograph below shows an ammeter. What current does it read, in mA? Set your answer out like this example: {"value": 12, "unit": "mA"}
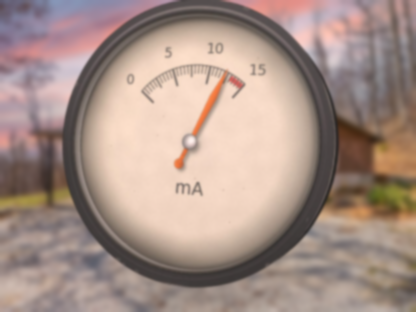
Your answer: {"value": 12.5, "unit": "mA"}
